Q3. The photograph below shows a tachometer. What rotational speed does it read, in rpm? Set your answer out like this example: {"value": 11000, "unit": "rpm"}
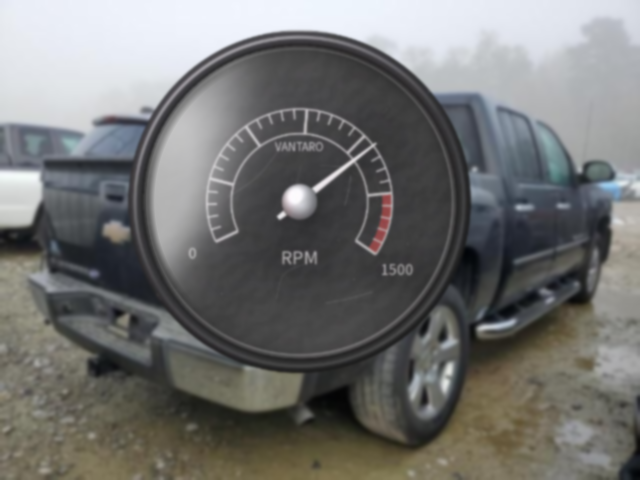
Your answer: {"value": 1050, "unit": "rpm"}
